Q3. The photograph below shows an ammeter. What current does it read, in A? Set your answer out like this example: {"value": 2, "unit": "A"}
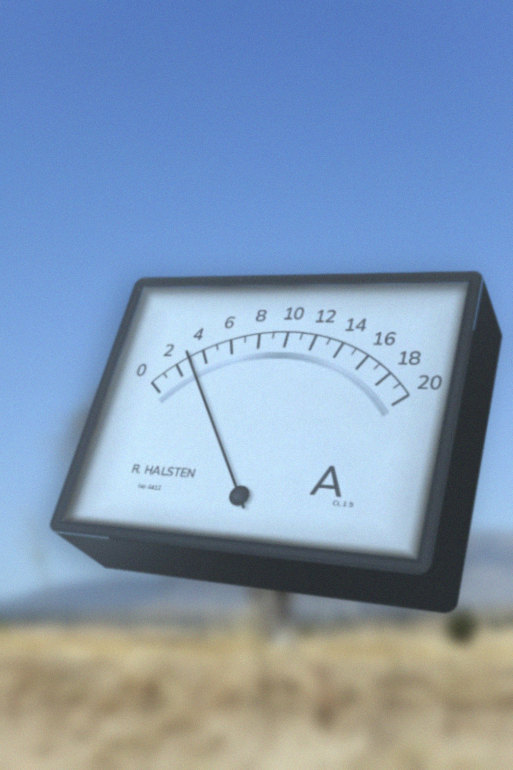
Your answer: {"value": 3, "unit": "A"}
